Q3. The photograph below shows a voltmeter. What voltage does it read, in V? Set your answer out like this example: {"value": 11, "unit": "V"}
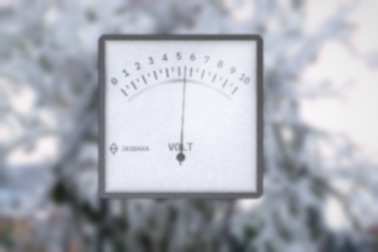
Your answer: {"value": 5.5, "unit": "V"}
